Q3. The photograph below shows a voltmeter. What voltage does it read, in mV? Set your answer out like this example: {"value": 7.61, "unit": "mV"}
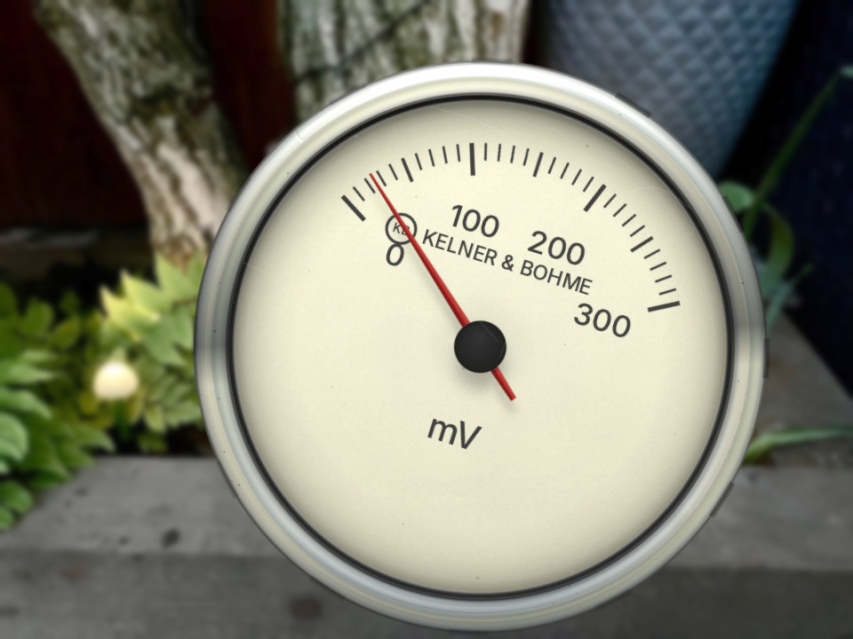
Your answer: {"value": 25, "unit": "mV"}
